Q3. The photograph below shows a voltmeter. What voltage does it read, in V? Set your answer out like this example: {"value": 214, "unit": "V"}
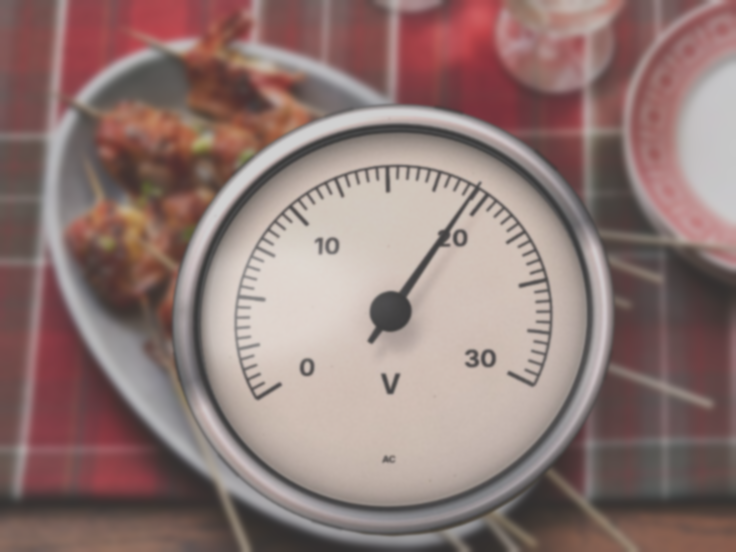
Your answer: {"value": 19.5, "unit": "V"}
